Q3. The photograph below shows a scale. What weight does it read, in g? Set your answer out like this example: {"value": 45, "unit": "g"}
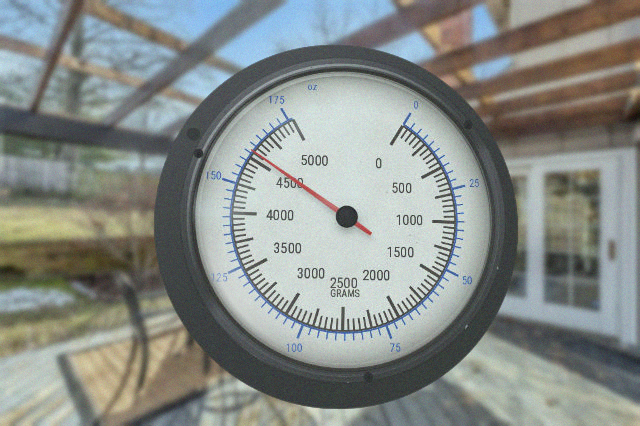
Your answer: {"value": 4550, "unit": "g"}
